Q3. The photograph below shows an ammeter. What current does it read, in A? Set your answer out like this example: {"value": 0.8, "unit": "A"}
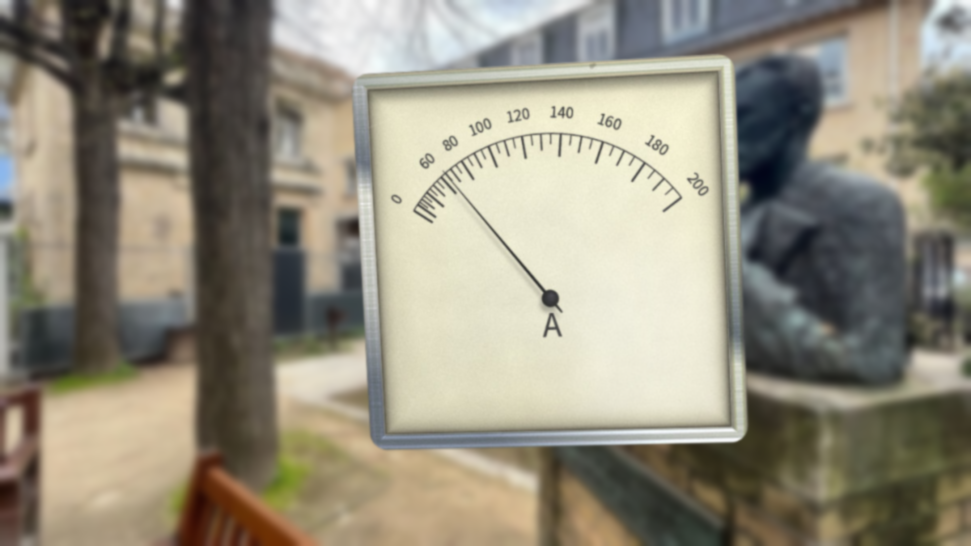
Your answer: {"value": 65, "unit": "A"}
